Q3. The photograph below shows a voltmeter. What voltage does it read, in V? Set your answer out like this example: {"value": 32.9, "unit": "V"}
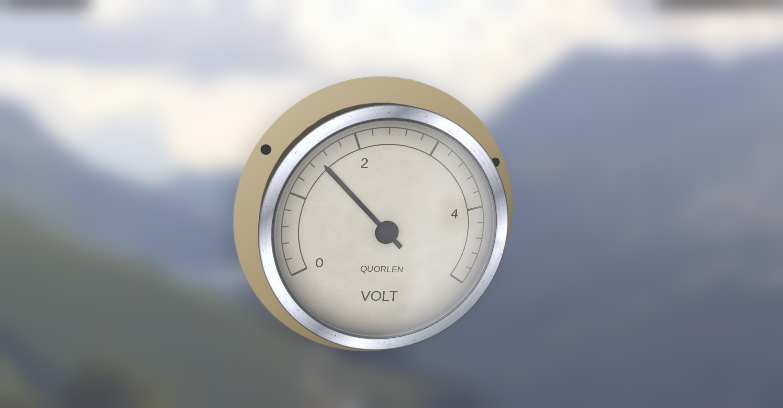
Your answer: {"value": 1.5, "unit": "V"}
